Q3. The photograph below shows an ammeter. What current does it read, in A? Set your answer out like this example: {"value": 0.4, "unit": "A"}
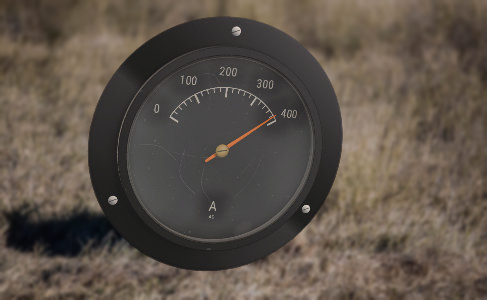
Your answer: {"value": 380, "unit": "A"}
